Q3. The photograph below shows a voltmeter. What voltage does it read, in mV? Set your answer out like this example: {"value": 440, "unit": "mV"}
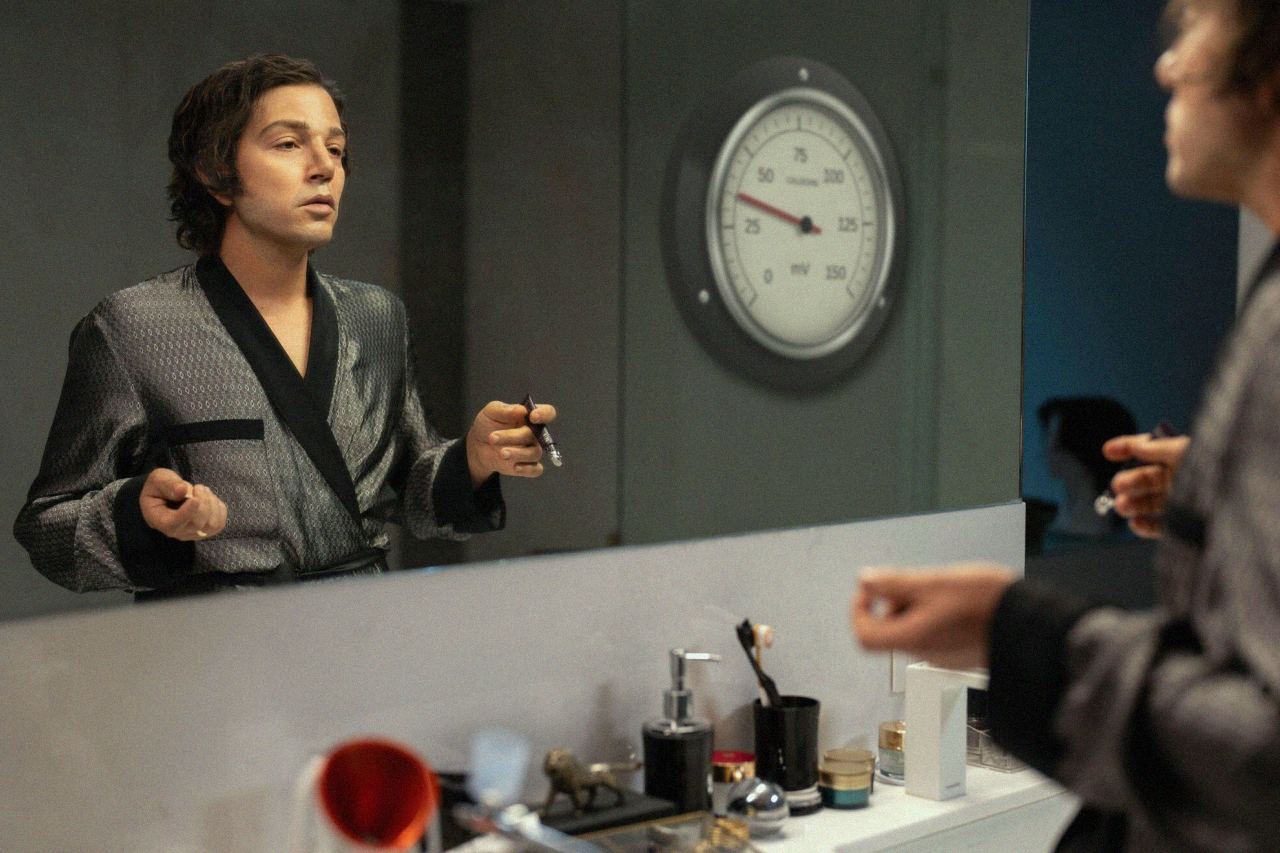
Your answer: {"value": 35, "unit": "mV"}
